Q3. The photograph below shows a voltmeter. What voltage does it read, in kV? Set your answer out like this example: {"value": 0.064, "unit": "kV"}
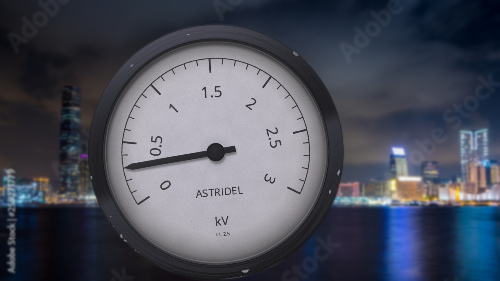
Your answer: {"value": 0.3, "unit": "kV"}
